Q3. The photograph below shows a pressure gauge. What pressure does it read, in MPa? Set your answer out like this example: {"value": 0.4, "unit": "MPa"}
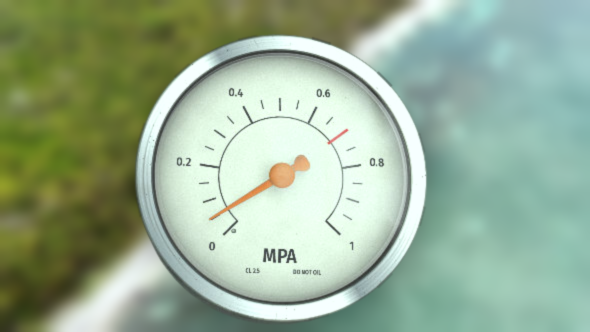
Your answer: {"value": 0.05, "unit": "MPa"}
